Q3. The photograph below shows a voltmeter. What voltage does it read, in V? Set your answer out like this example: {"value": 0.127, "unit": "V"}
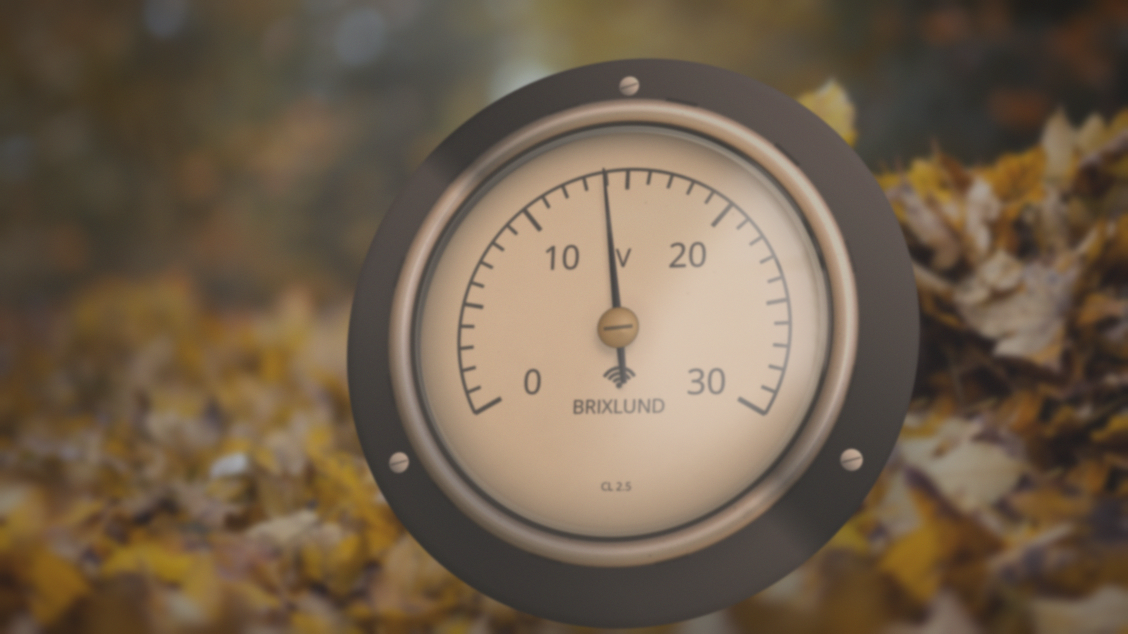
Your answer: {"value": 14, "unit": "V"}
